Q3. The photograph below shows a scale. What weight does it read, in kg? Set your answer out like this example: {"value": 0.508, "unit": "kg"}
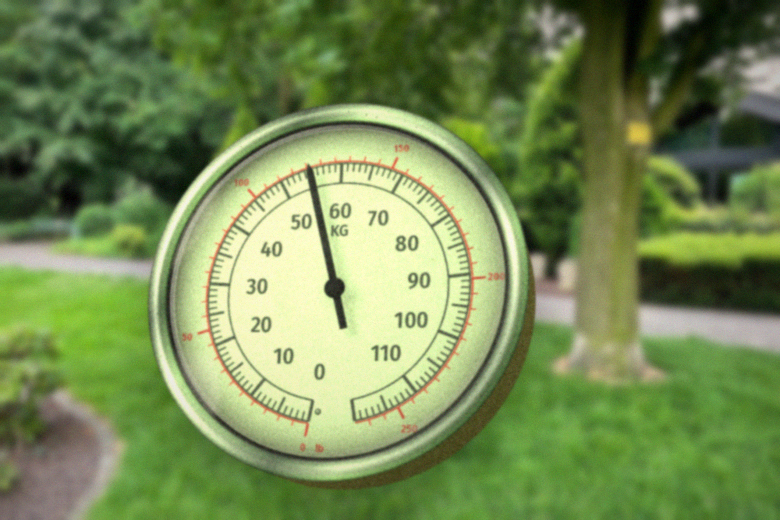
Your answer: {"value": 55, "unit": "kg"}
